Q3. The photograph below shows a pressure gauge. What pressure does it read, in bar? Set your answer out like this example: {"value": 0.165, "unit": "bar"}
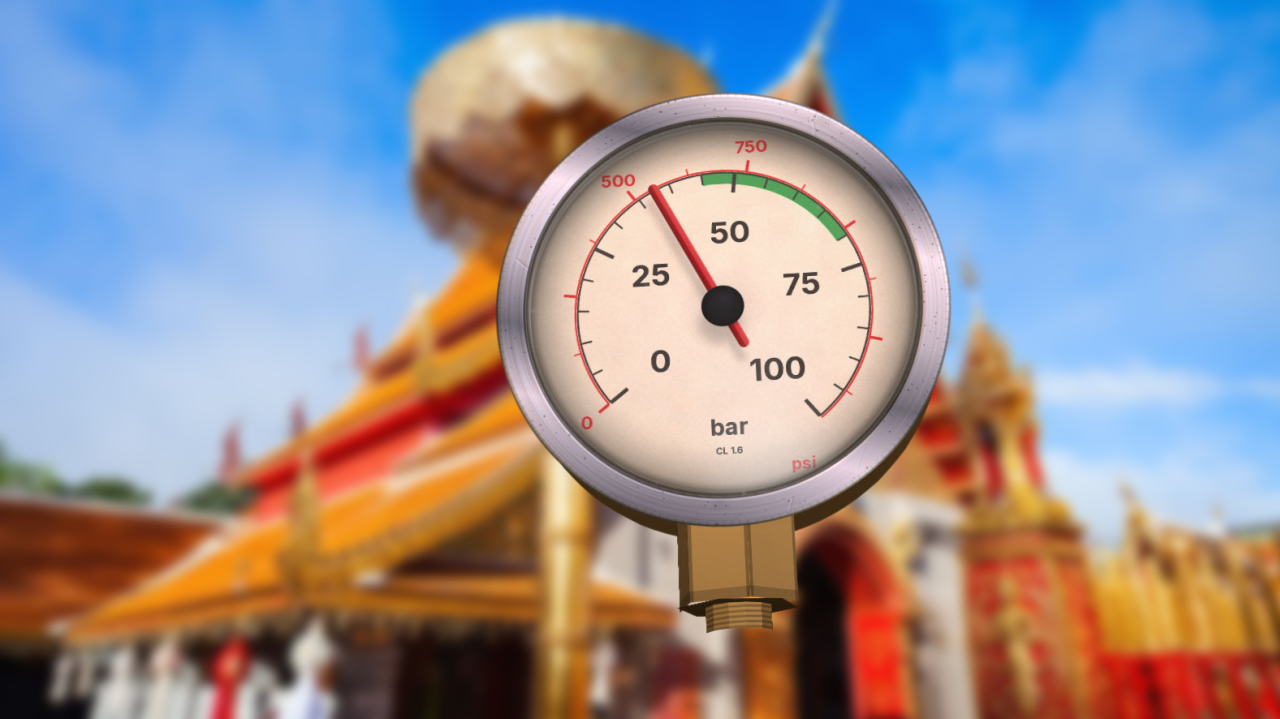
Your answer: {"value": 37.5, "unit": "bar"}
